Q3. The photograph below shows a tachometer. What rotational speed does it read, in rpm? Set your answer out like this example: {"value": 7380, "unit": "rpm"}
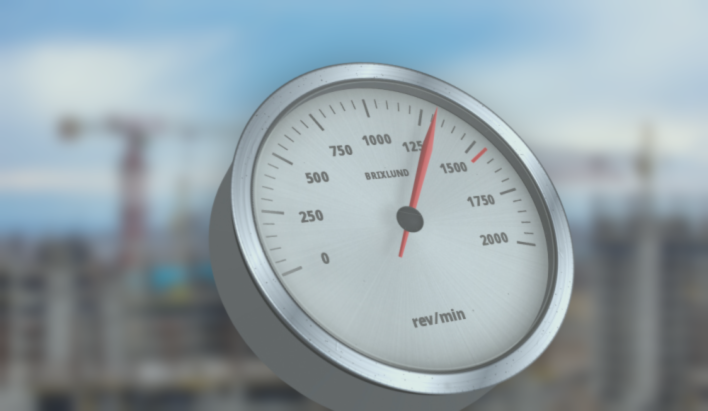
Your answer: {"value": 1300, "unit": "rpm"}
